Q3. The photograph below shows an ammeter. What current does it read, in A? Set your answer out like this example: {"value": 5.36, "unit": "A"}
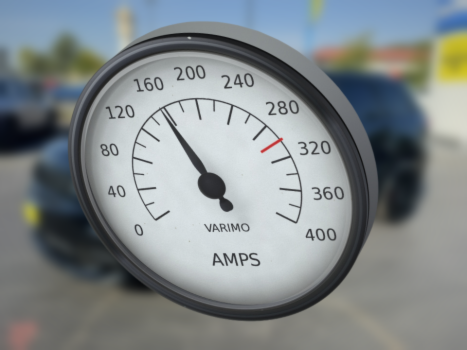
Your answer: {"value": 160, "unit": "A"}
